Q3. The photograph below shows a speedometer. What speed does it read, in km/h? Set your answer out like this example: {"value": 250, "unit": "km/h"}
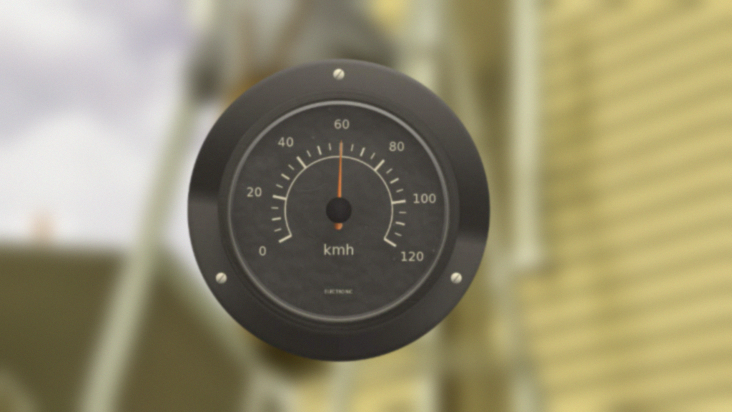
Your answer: {"value": 60, "unit": "km/h"}
